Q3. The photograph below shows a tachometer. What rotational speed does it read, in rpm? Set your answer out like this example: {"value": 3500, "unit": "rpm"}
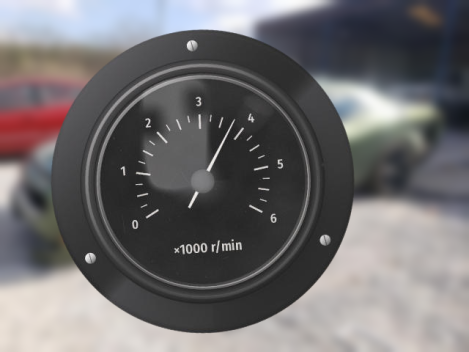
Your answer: {"value": 3750, "unit": "rpm"}
